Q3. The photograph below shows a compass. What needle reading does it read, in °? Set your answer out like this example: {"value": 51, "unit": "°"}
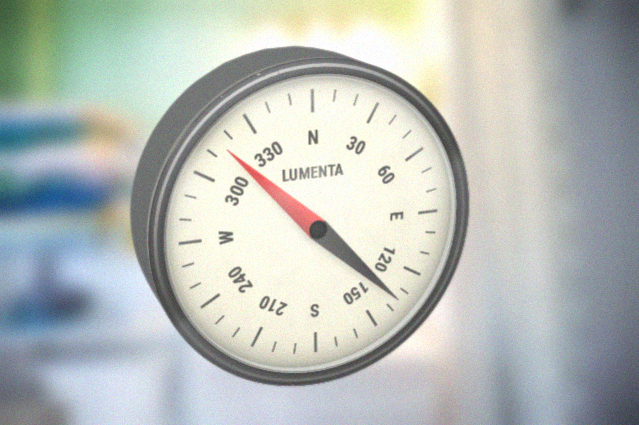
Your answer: {"value": 315, "unit": "°"}
